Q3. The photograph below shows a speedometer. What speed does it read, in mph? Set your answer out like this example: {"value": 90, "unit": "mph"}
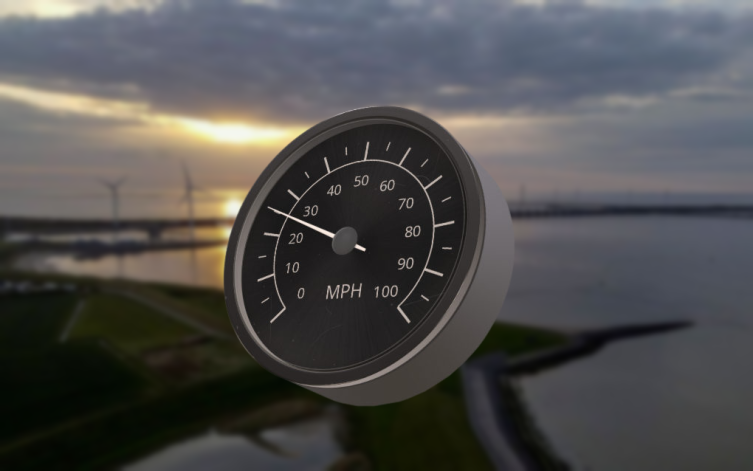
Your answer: {"value": 25, "unit": "mph"}
